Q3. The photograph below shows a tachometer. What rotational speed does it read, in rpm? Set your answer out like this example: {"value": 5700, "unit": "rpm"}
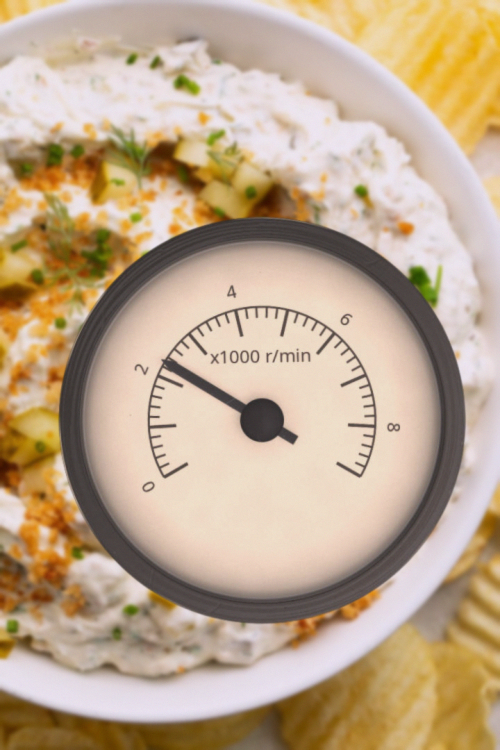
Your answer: {"value": 2300, "unit": "rpm"}
